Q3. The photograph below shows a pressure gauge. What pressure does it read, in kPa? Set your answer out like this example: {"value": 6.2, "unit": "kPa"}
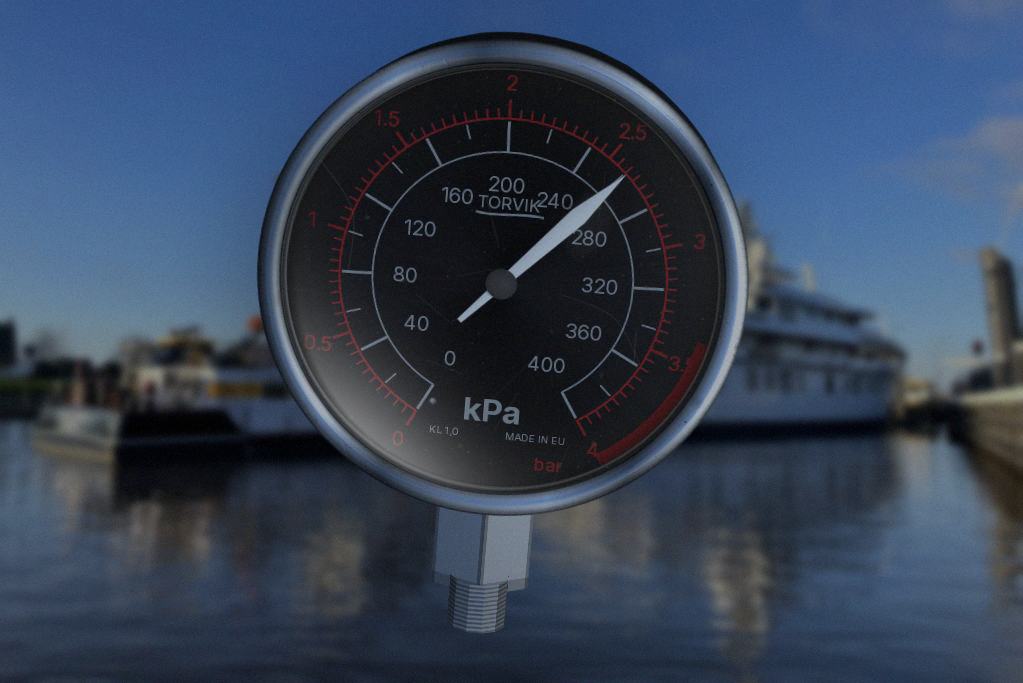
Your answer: {"value": 260, "unit": "kPa"}
